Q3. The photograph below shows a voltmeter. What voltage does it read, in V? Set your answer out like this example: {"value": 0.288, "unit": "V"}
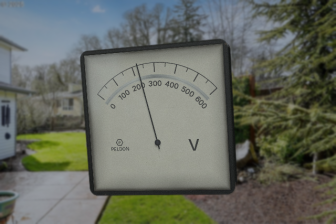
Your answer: {"value": 225, "unit": "V"}
